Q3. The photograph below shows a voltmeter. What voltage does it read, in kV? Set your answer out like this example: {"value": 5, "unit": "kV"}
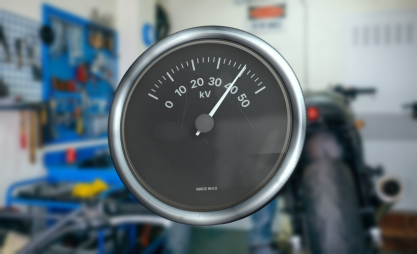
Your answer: {"value": 40, "unit": "kV"}
